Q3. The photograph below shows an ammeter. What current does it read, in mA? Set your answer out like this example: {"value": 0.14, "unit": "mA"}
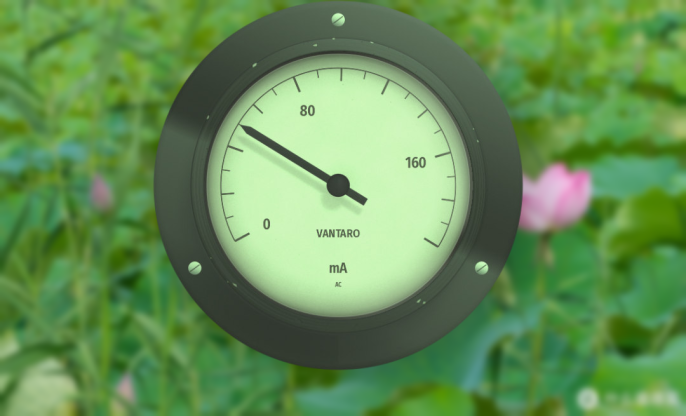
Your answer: {"value": 50, "unit": "mA"}
